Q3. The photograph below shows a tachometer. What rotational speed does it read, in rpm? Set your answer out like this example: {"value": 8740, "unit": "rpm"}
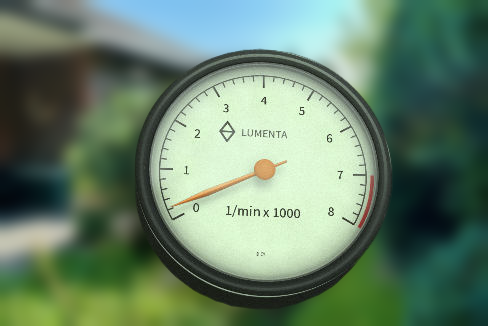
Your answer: {"value": 200, "unit": "rpm"}
